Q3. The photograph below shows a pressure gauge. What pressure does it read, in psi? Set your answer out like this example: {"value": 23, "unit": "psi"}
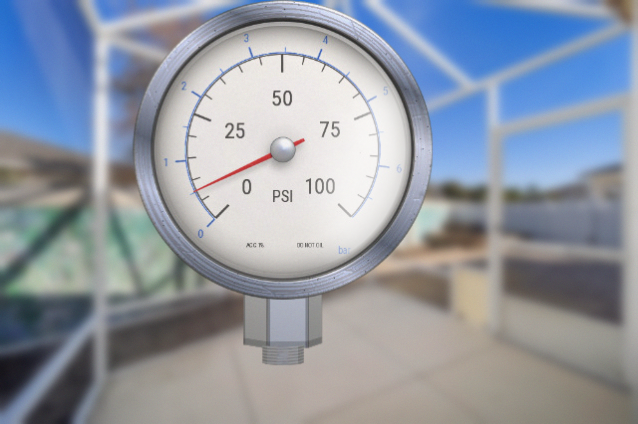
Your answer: {"value": 7.5, "unit": "psi"}
